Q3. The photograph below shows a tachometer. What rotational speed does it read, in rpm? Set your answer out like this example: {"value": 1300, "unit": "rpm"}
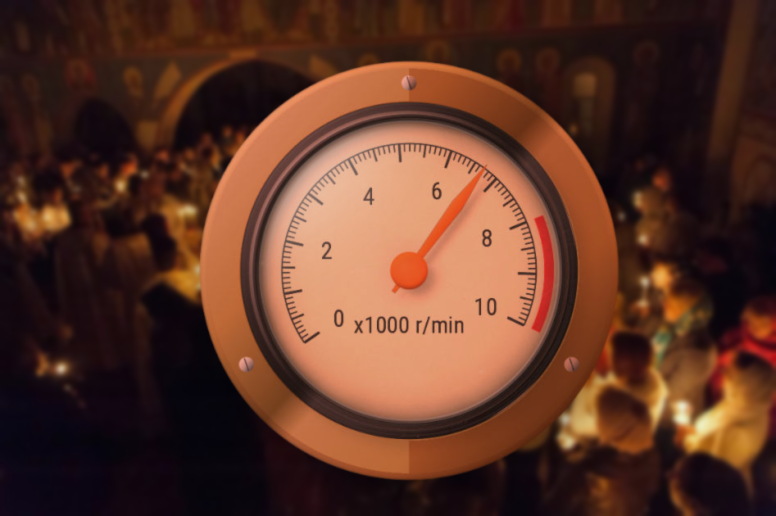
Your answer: {"value": 6700, "unit": "rpm"}
